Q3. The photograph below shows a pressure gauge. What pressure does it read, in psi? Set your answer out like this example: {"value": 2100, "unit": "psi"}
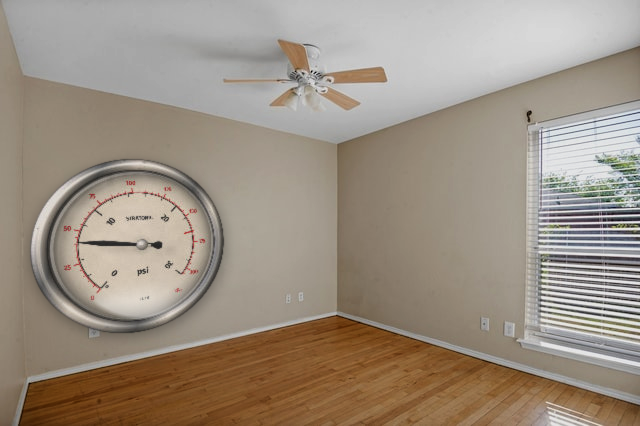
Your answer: {"value": 6, "unit": "psi"}
